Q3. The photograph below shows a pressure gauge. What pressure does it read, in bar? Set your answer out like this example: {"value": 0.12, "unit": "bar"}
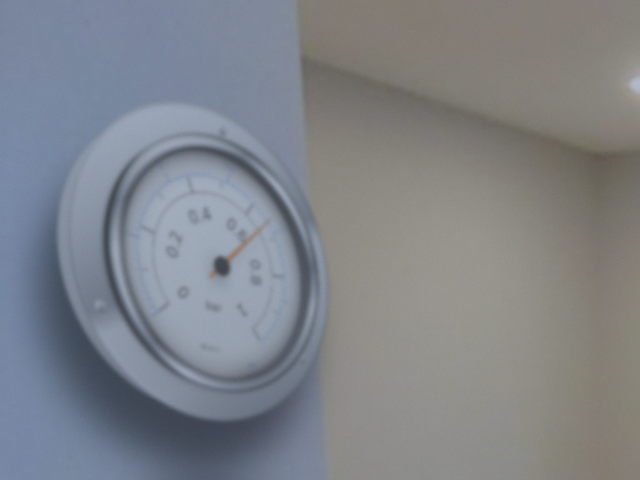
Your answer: {"value": 0.65, "unit": "bar"}
